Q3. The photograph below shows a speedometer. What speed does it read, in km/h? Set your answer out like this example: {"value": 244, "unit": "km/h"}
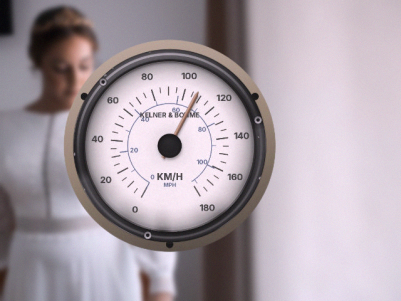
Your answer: {"value": 107.5, "unit": "km/h"}
